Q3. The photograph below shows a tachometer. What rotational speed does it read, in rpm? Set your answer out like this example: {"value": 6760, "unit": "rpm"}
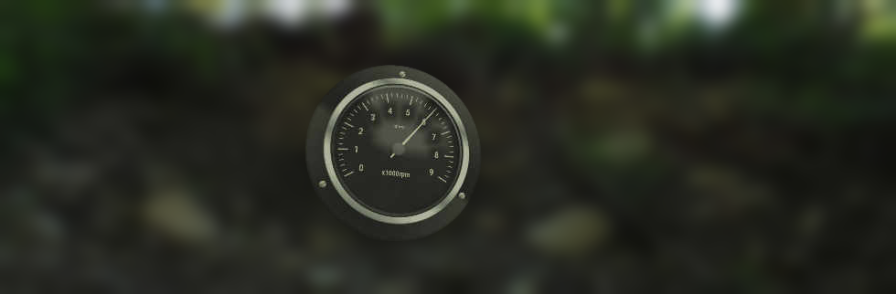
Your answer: {"value": 6000, "unit": "rpm"}
